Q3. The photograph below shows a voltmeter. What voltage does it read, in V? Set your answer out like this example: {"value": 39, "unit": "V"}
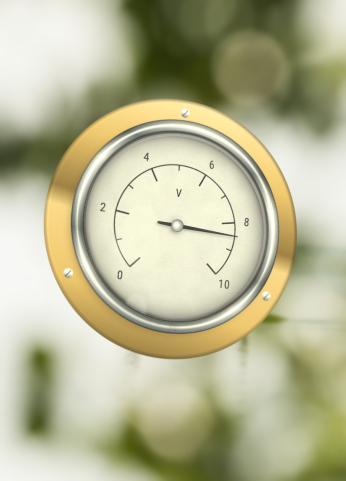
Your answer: {"value": 8.5, "unit": "V"}
